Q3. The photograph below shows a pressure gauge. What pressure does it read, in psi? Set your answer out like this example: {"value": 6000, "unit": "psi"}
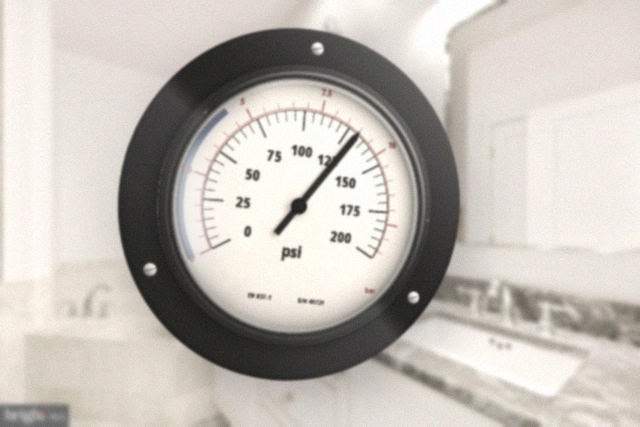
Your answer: {"value": 130, "unit": "psi"}
